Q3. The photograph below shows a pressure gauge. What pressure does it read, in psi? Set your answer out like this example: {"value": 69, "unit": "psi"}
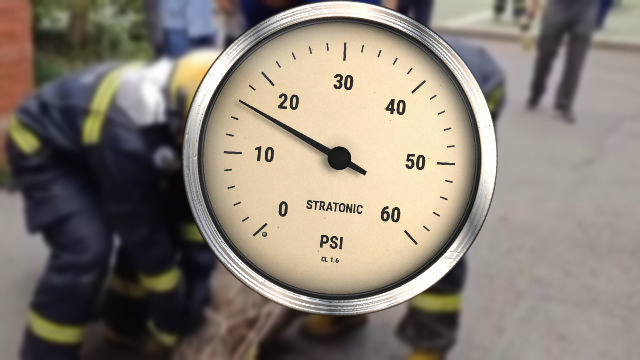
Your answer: {"value": 16, "unit": "psi"}
